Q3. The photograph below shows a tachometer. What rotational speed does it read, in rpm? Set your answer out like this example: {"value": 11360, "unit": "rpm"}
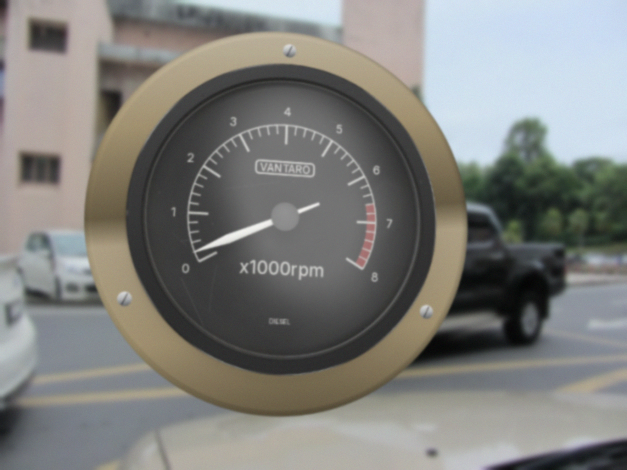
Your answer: {"value": 200, "unit": "rpm"}
